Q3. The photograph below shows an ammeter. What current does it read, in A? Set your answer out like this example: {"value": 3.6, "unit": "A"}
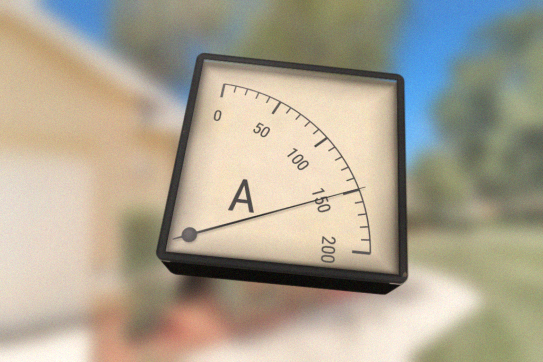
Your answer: {"value": 150, "unit": "A"}
